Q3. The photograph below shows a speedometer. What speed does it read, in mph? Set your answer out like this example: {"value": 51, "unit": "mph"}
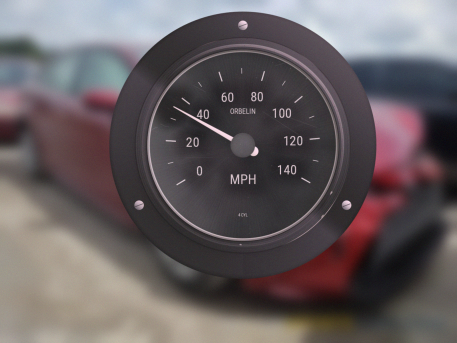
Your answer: {"value": 35, "unit": "mph"}
